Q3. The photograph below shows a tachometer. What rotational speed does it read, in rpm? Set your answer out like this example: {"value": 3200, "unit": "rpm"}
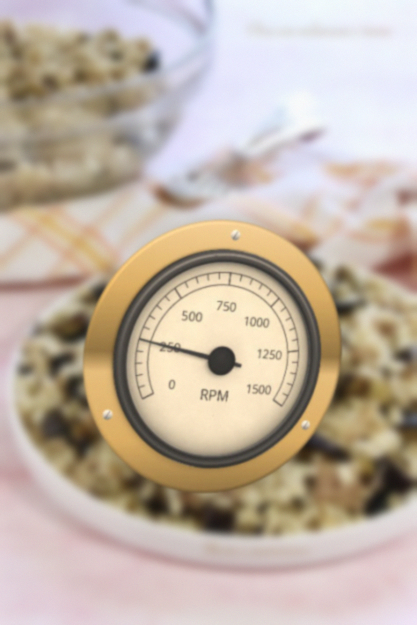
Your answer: {"value": 250, "unit": "rpm"}
